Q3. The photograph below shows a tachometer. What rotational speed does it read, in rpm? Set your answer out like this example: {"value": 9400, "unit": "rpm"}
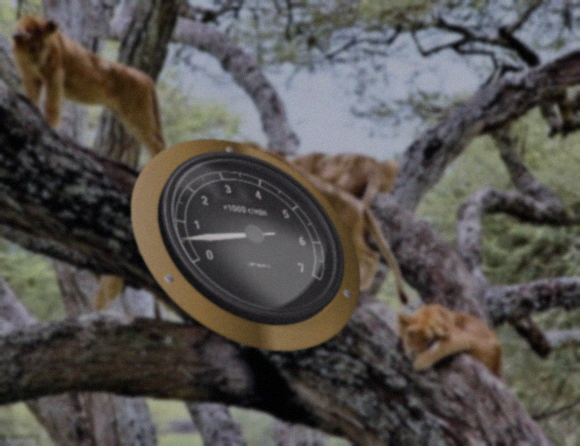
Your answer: {"value": 500, "unit": "rpm"}
